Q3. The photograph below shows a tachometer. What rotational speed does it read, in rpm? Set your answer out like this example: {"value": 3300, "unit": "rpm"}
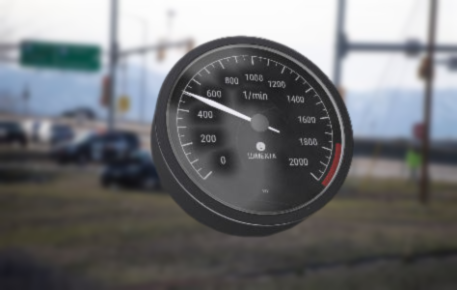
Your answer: {"value": 500, "unit": "rpm"}
